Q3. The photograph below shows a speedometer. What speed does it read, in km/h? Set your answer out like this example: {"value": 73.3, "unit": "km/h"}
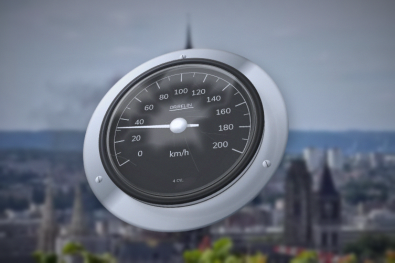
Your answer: {"value": 30, "unit": "km/h"}
